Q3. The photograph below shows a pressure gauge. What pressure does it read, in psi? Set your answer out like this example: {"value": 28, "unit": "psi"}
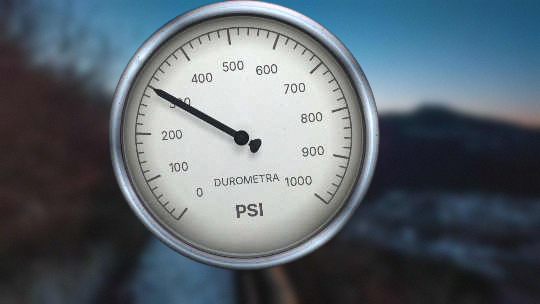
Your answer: {"value": 300, "unit": "psi"}
